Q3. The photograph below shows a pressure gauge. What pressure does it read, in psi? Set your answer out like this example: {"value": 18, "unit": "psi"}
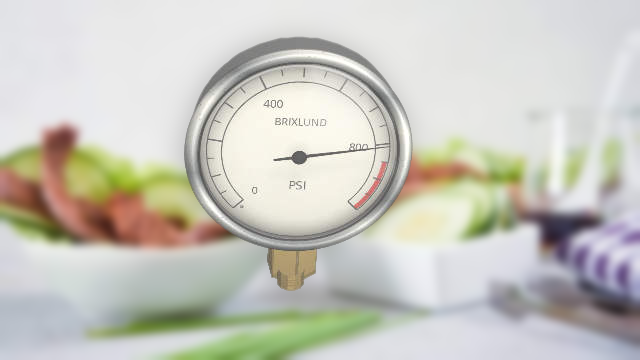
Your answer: {"value": 800, "unit": "psi"}
